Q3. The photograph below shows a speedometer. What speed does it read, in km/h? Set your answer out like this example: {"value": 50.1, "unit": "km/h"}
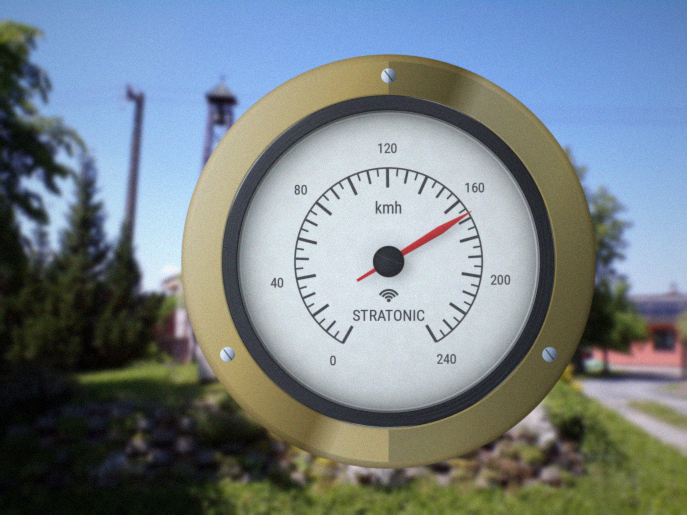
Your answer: {"value": 167.5, "unit": "km/h"}
